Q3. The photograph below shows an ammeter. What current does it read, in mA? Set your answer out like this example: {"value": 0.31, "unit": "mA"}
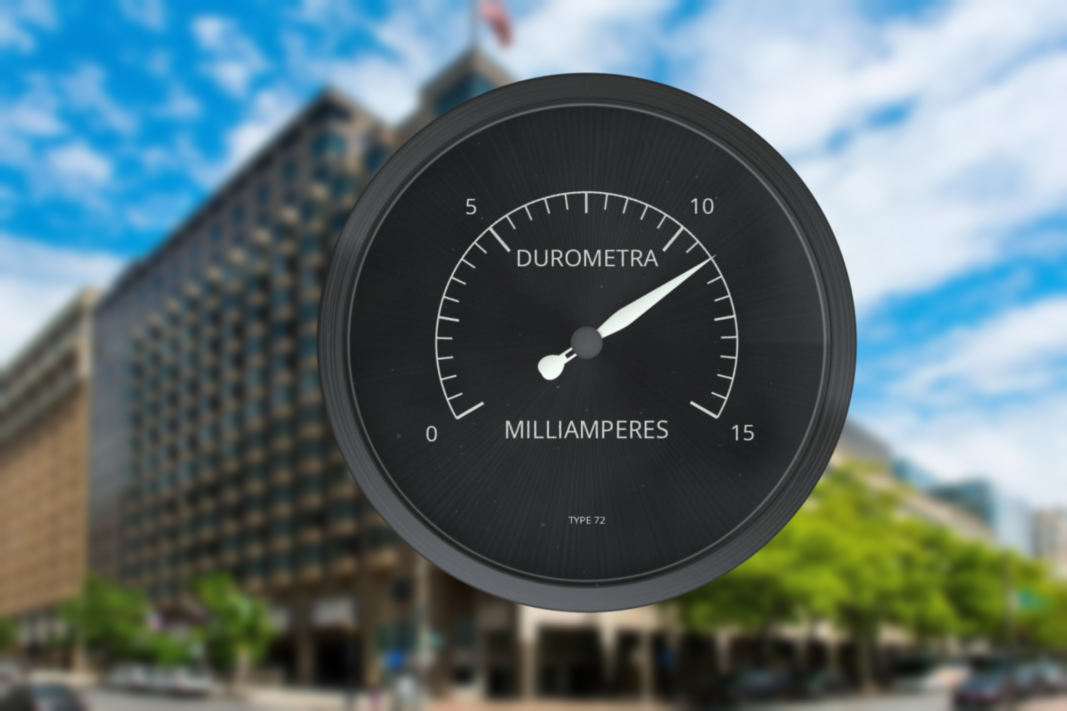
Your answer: {"value": 11, "unit": "mA"}
